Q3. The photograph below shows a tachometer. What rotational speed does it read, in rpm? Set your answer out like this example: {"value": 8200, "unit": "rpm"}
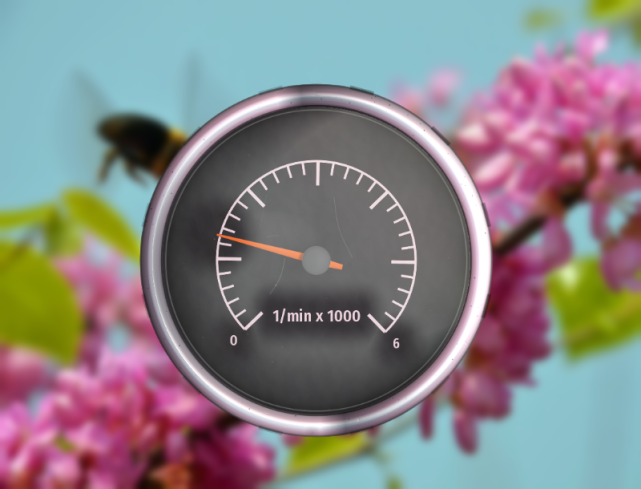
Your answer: {"value": 1300, "unit": "rpm"}
